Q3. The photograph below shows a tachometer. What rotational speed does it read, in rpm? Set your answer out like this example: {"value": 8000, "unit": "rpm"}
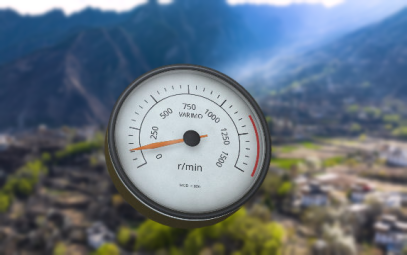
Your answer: {"value": 100, "unit": "rpm"}
